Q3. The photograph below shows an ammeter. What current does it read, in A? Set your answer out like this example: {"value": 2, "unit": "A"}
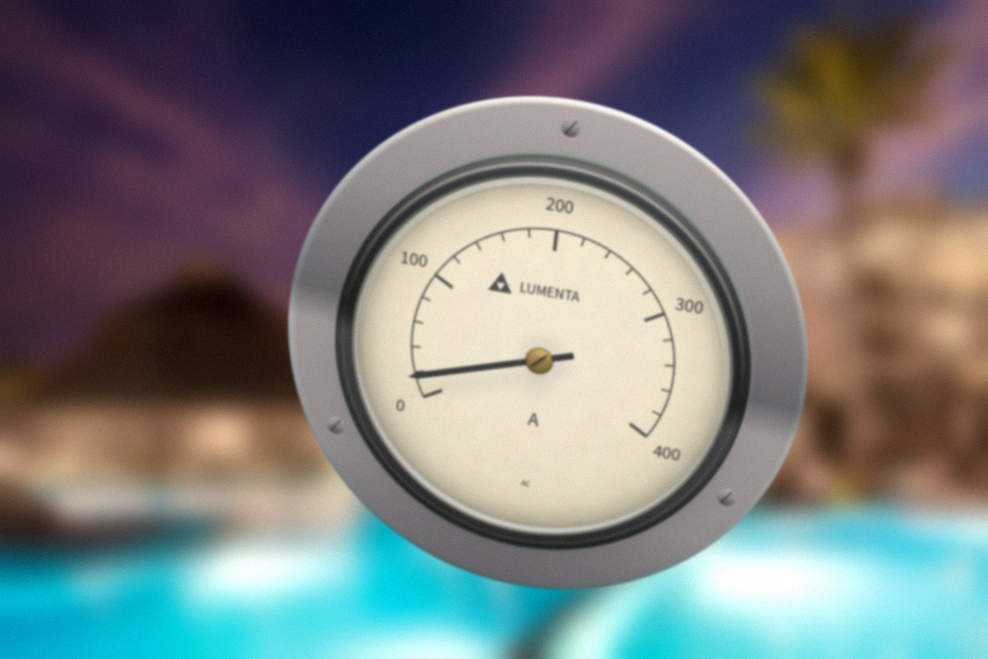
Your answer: {"value": 20, "unit": "A"}
